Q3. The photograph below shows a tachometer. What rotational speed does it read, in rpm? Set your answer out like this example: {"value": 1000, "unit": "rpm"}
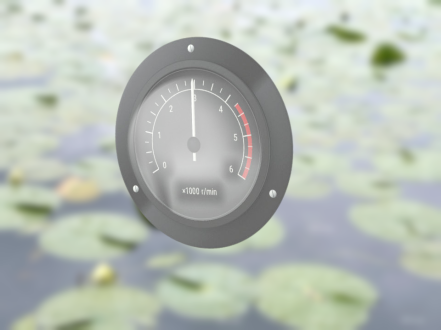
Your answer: {"value": 3000, "unit": "rpm"}
